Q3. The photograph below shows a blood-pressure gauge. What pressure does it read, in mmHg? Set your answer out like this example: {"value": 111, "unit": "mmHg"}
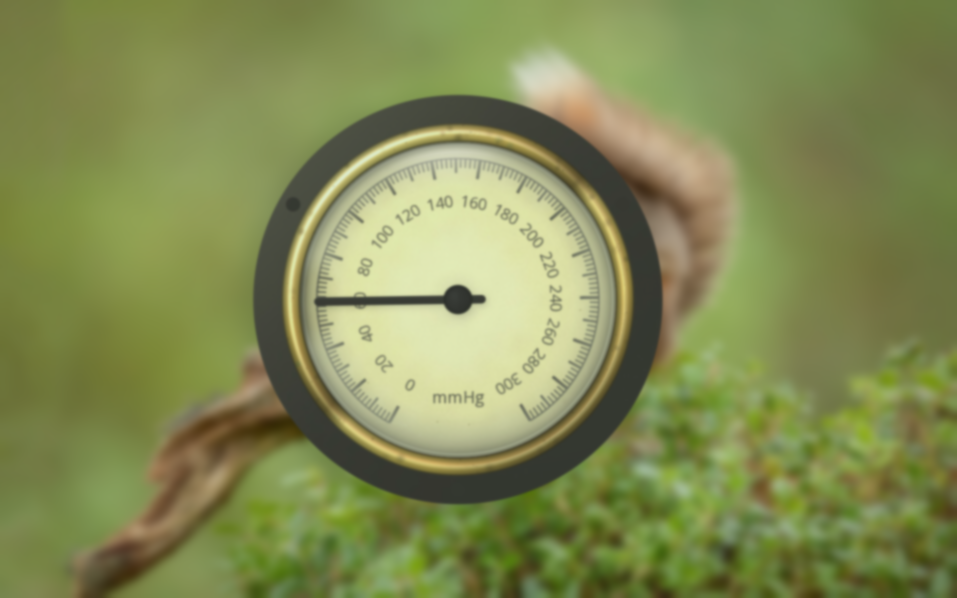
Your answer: {"value": 60, "unit": "mmHg"}
